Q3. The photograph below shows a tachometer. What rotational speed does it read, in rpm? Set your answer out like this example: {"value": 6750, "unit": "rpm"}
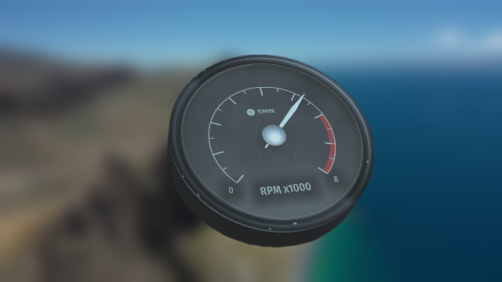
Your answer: {"value": 5250, "unit": "rpm"}
